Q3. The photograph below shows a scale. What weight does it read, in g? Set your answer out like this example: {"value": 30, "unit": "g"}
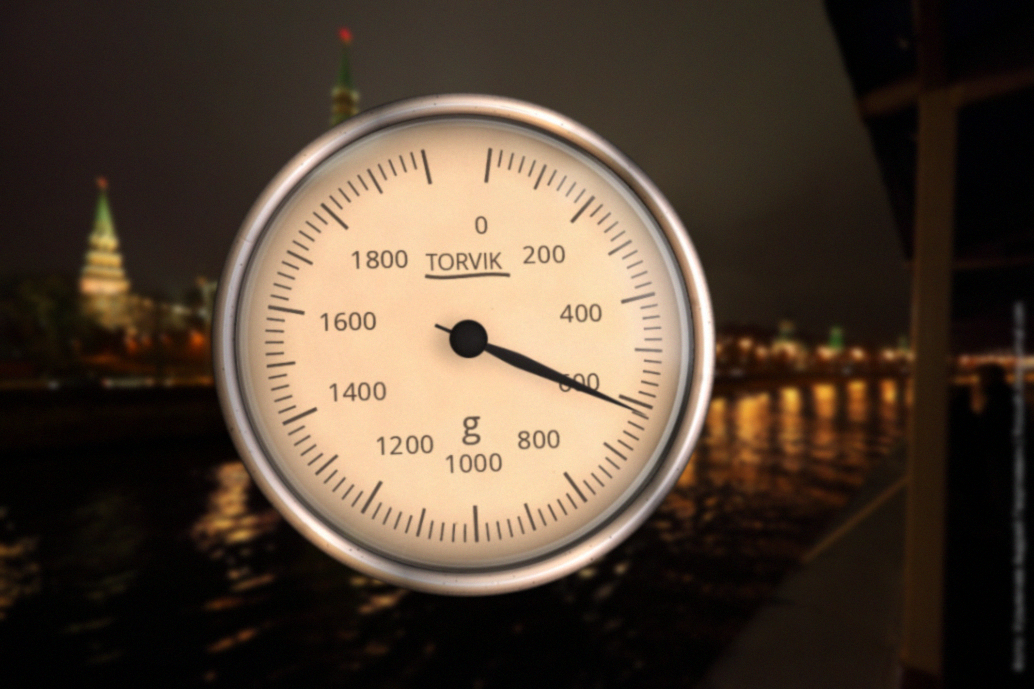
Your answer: {"value": 620, "unit": "g"}
